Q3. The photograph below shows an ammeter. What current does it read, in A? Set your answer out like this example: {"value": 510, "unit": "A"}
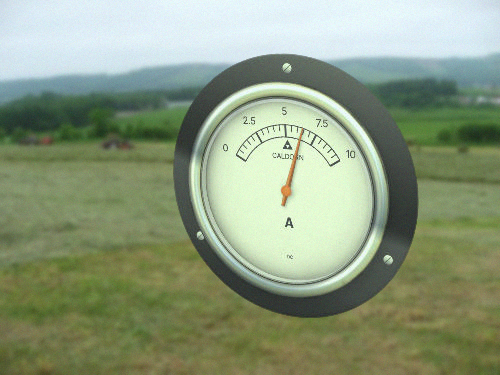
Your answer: {"value": 6.5, "unit": "A"}
